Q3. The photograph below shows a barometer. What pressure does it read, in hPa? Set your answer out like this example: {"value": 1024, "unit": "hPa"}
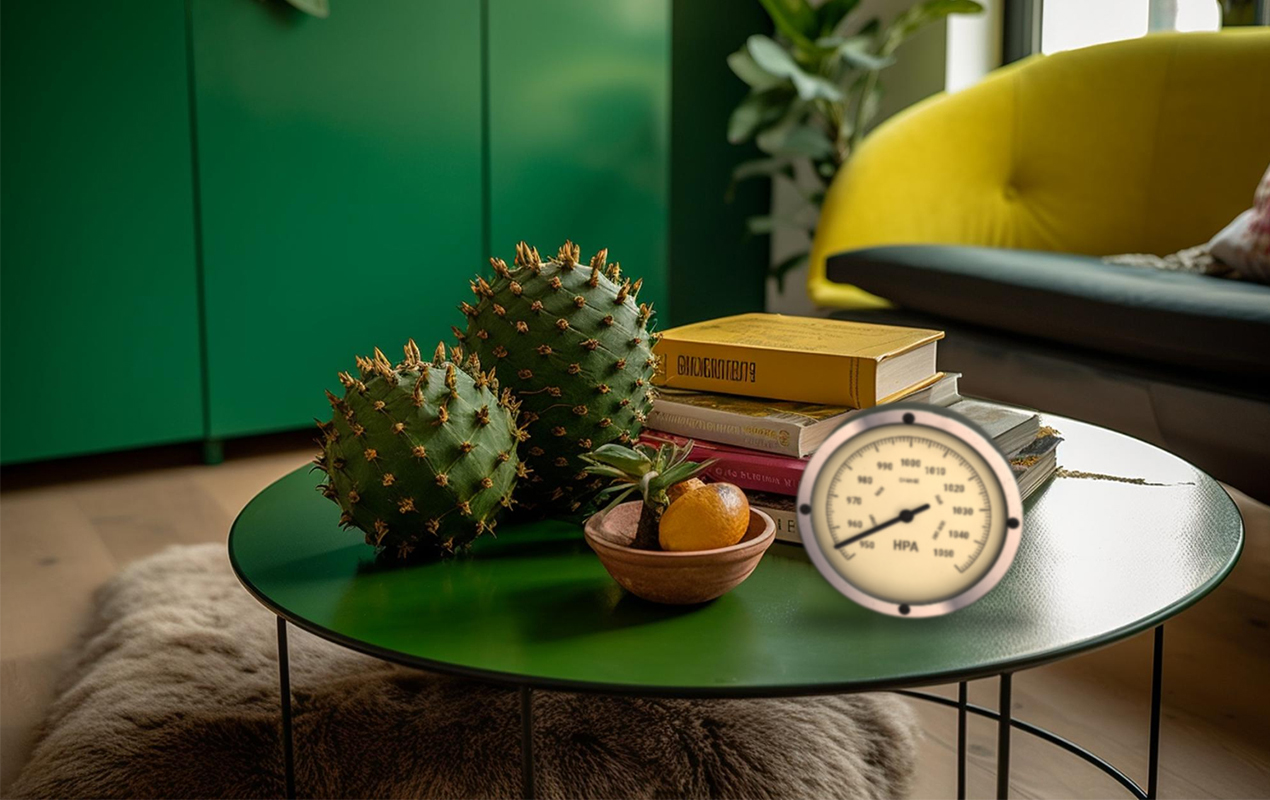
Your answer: {"value": 955, "unit": "hPa"}
